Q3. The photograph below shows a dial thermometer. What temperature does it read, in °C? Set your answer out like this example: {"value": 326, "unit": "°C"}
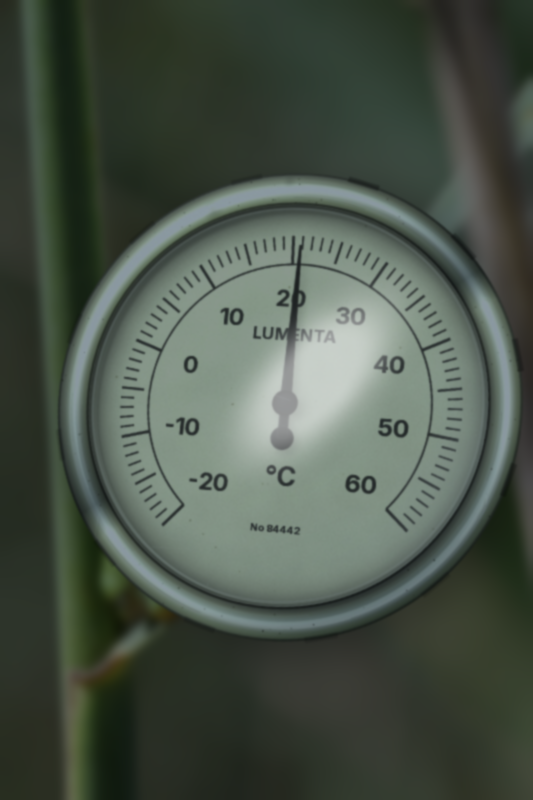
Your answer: {"value": 21, "unit": "°C"}
